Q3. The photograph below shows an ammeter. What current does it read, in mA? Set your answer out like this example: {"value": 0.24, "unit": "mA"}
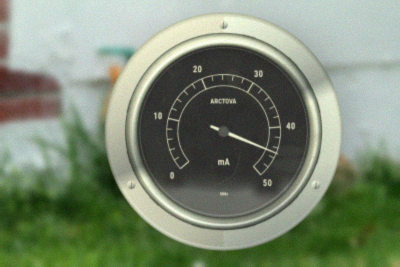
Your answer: {"value": 45, "unit": "mA"}
